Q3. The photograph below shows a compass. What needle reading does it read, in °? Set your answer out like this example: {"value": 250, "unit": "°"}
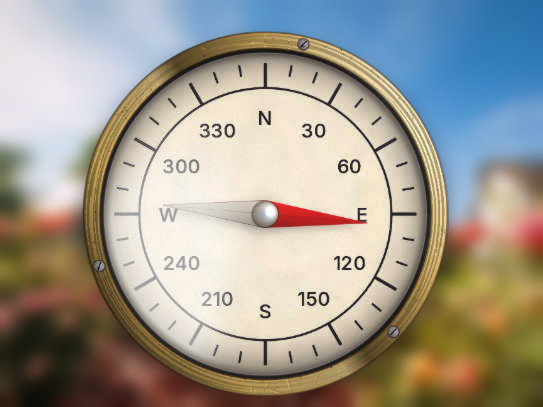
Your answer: {"value": 95, "unit": "°"}
